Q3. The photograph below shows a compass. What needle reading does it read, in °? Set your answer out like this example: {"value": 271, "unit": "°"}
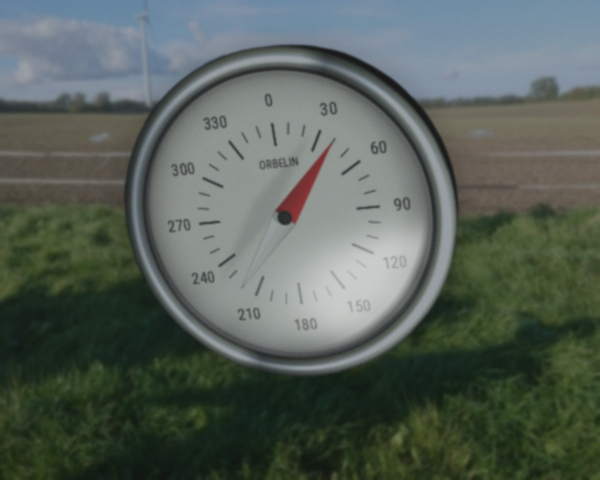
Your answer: {"value": 40, "unit": "°"}
